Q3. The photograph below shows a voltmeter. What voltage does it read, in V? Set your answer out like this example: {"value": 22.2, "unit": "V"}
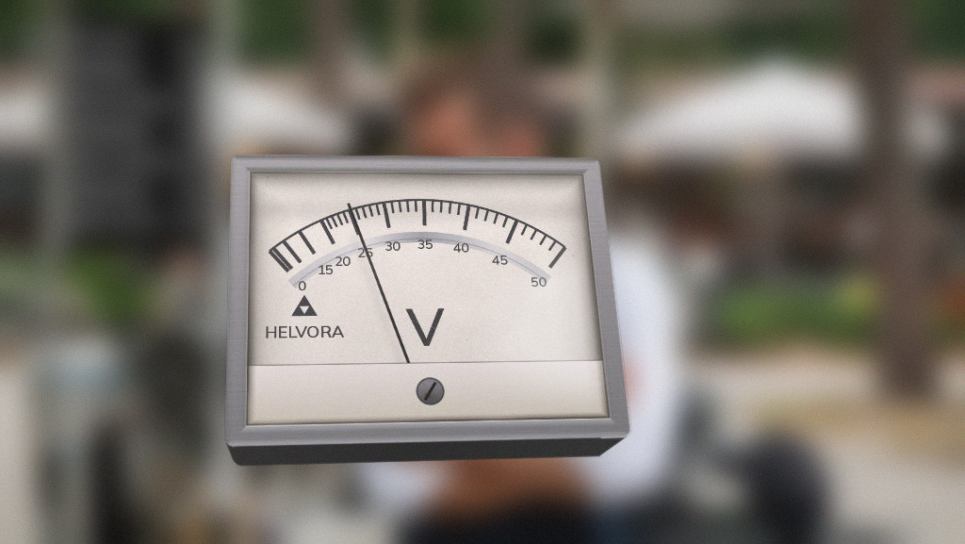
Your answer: {"value": 25, "unit": "V"}
